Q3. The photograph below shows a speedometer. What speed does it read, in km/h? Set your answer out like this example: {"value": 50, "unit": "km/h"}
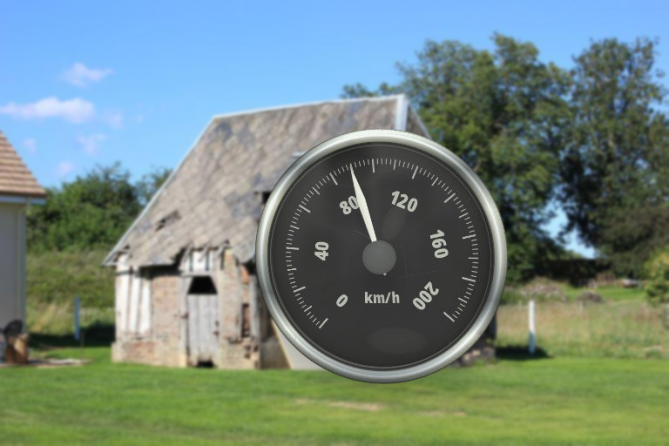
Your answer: {"value": 90, "unit": "km/h"}
